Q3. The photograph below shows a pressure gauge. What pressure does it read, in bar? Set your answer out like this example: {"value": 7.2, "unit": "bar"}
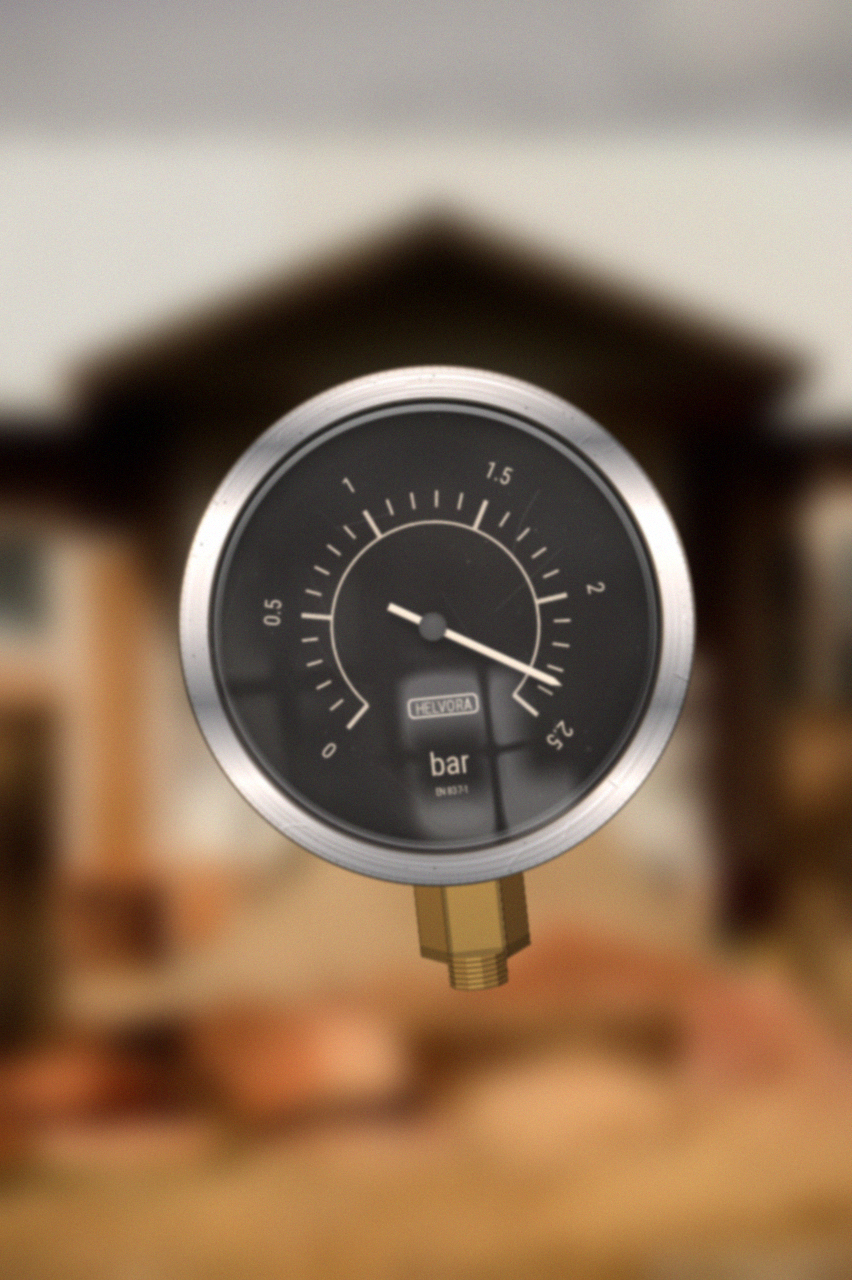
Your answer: {"value": 2.35, "unit": "bar"}
